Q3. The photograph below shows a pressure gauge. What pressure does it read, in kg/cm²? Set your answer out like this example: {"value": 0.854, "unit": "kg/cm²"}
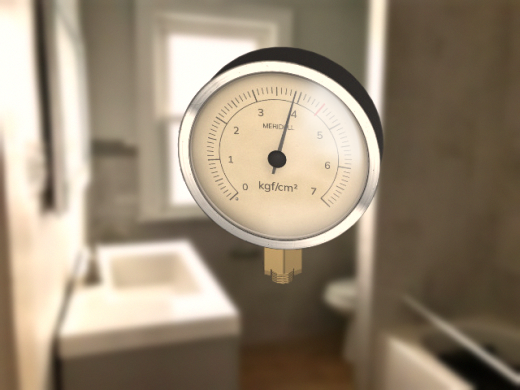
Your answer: {"value": 3.9, "unit": "kg/cm²"}
